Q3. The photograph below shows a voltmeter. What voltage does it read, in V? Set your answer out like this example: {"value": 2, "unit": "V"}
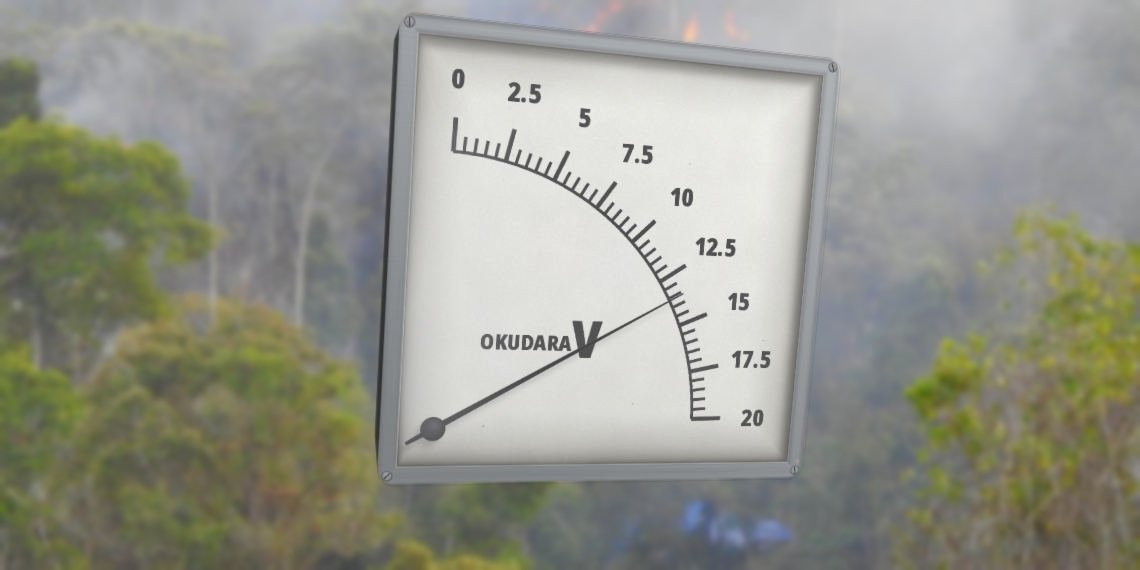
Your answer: {"value": 13.5, "unit": "V"}
